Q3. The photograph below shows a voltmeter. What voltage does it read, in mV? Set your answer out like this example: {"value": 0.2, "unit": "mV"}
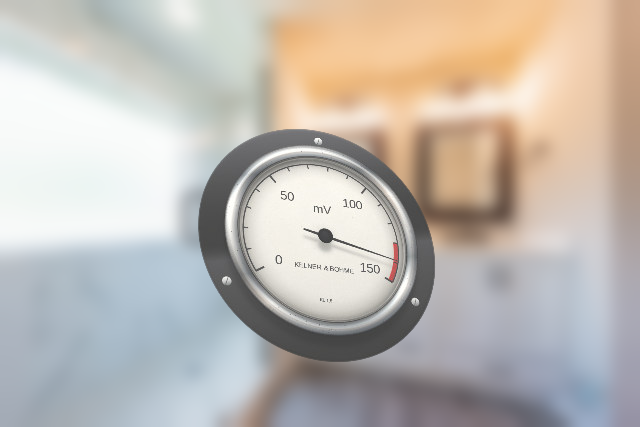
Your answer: {"value": 140, "unit": "mV"}
